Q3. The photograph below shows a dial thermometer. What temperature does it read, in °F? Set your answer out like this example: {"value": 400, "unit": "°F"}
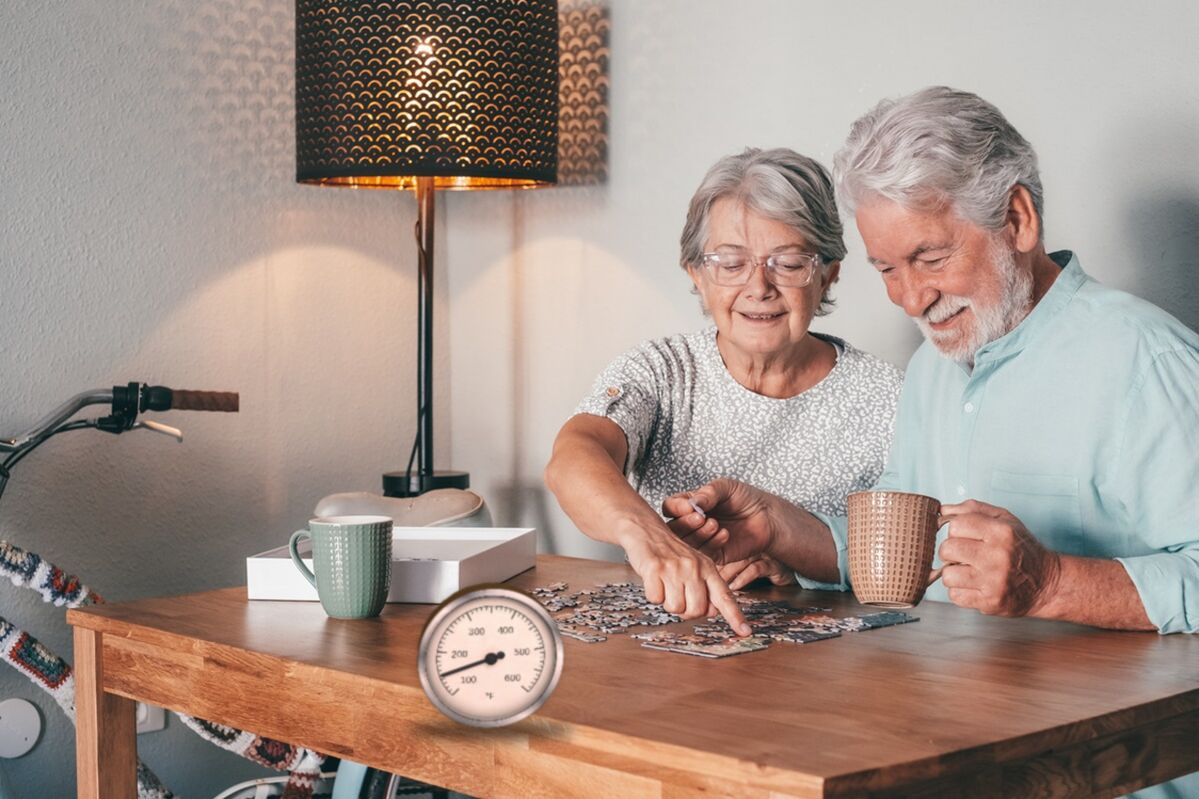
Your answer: {"value": 150, "unit": "°F"}
